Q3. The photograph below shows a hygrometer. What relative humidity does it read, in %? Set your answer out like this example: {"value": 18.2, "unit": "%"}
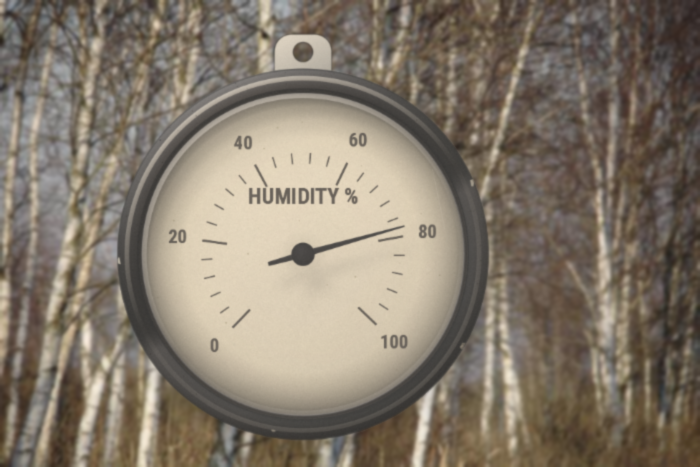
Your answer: {"value": 78, "unit": "%"}
